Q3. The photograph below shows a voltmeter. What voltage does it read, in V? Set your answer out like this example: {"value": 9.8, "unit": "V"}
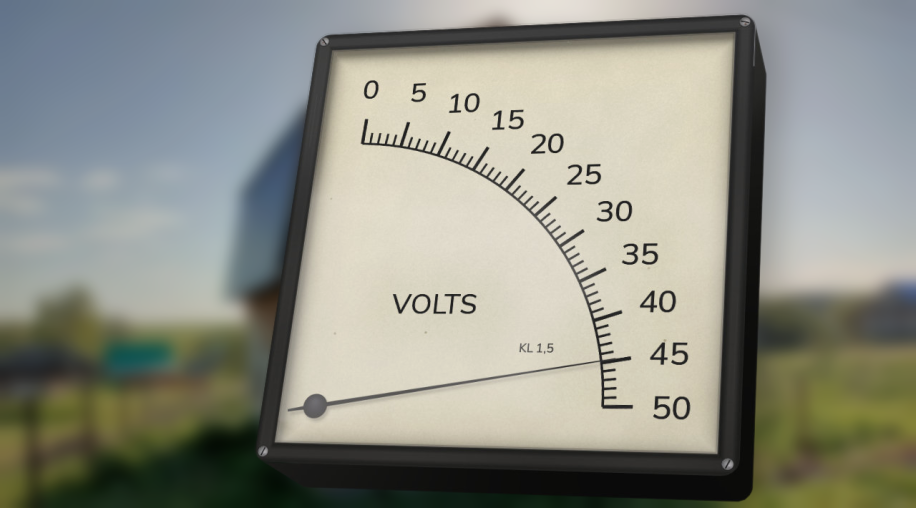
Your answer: {"value": 45, "unit": "V"}
